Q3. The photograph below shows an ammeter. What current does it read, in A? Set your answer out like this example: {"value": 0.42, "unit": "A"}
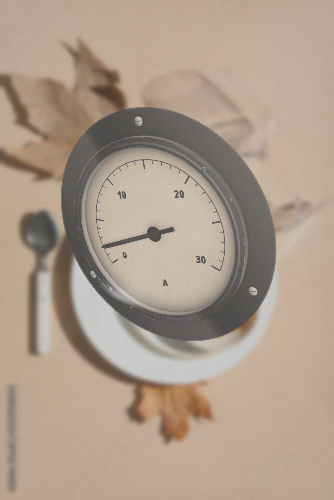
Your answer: {"value": 2, "unit": "A"}
